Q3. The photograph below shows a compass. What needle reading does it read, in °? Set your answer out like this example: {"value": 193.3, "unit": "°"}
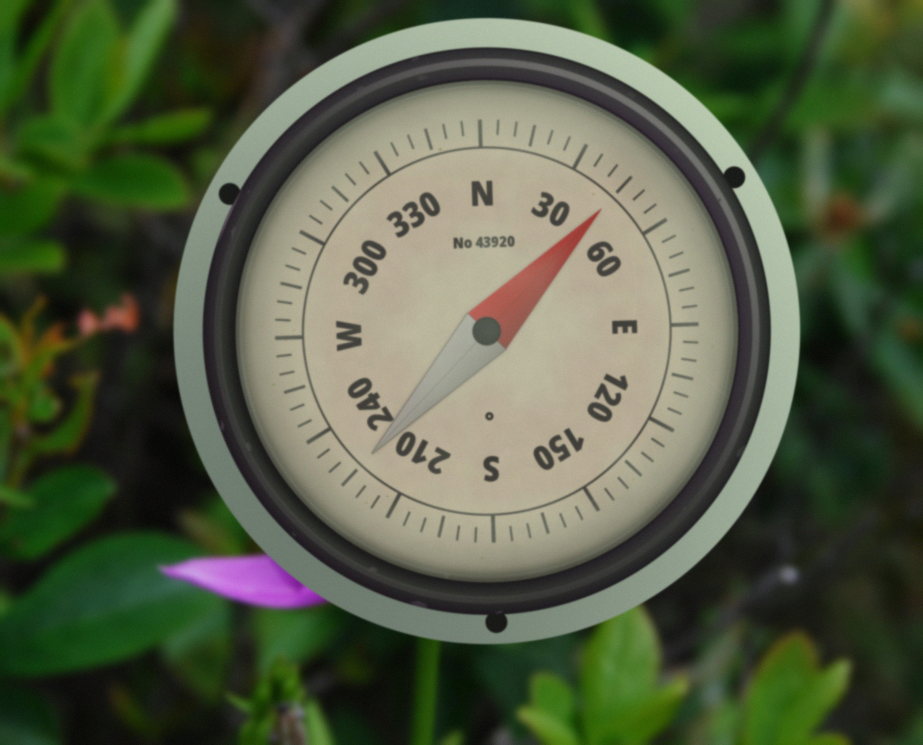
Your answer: {"value": 45, "unit": "°"}
